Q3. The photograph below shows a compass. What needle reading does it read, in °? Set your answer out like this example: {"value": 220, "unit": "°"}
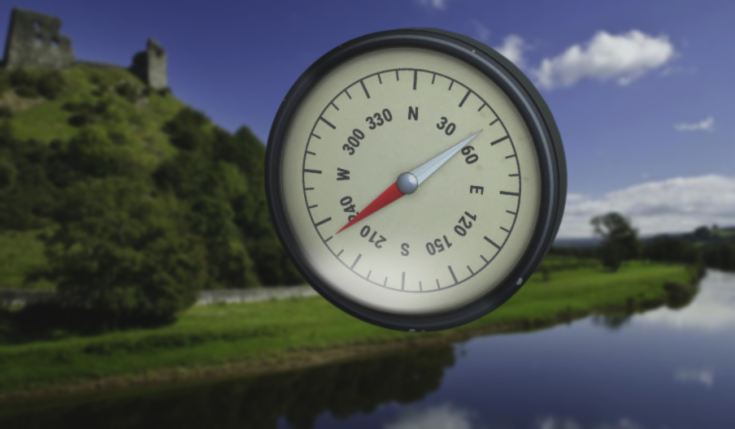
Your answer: {"value": 230, "unit": "°"}
